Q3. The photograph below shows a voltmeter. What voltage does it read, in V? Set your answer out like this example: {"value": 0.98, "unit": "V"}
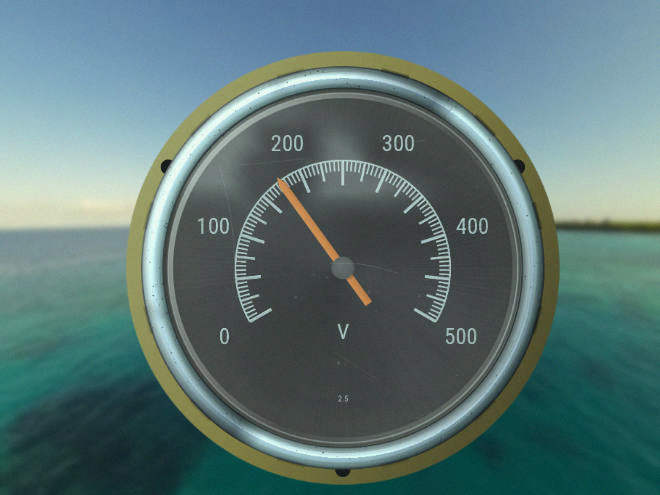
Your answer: {"value": 175, "unit": "V"}
